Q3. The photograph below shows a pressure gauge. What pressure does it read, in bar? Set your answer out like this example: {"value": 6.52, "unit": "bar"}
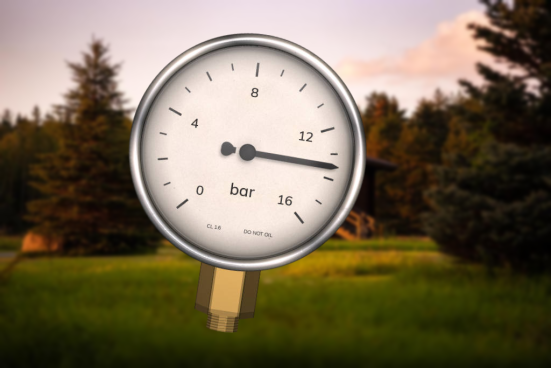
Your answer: {"value": 13.5, "unit": "bar"}
